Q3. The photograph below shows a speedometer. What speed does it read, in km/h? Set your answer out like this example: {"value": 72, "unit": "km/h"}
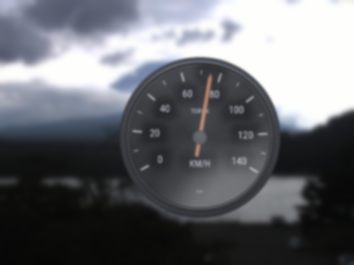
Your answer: {"value": 75, "unit": "km/h"}
